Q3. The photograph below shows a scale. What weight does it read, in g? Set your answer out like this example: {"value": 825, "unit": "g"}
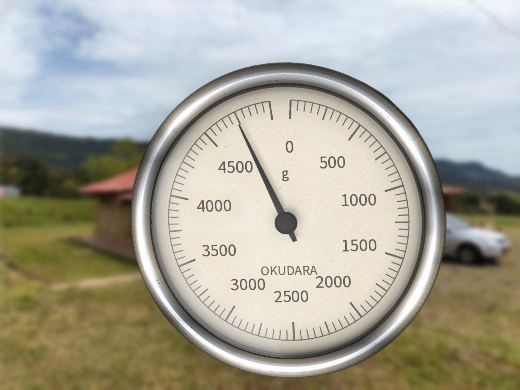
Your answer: {"value": 4750, "unit": "g"}
